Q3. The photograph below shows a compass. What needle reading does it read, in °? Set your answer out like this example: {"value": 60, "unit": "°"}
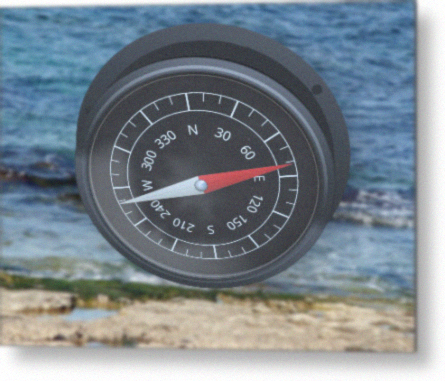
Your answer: {"value": 80, "unit": "°"}
